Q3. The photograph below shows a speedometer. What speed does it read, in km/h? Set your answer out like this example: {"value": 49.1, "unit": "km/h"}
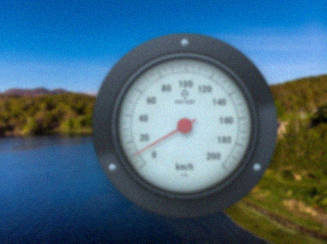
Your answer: {"value": 10, "unit": "km/h"}
